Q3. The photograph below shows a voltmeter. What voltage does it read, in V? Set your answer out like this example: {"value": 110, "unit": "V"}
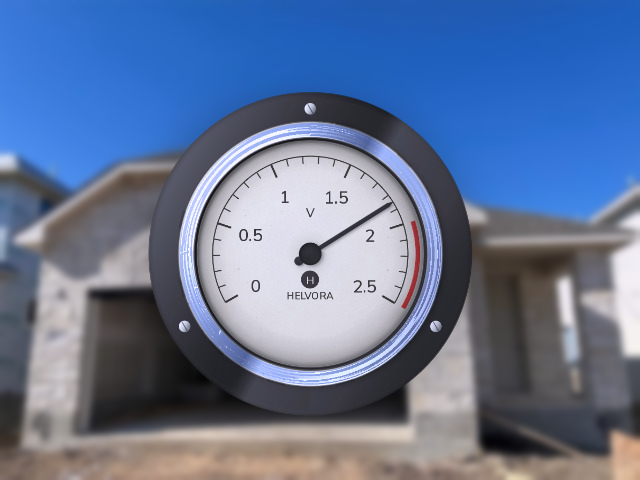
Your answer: {"value": 1.85, "unit": "V"}
